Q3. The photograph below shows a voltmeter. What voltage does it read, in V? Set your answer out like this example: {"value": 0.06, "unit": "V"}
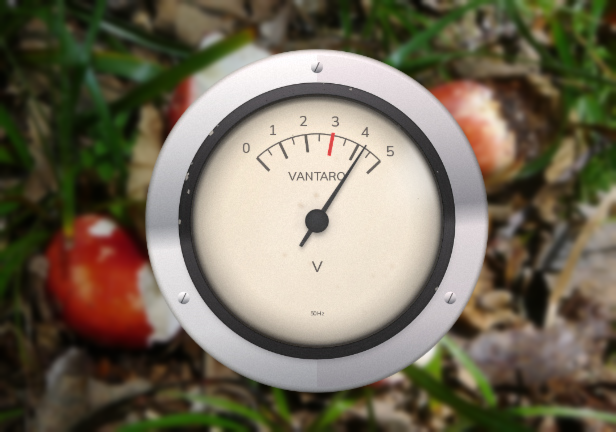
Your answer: {"value": 4.25, "unit": "V"}
